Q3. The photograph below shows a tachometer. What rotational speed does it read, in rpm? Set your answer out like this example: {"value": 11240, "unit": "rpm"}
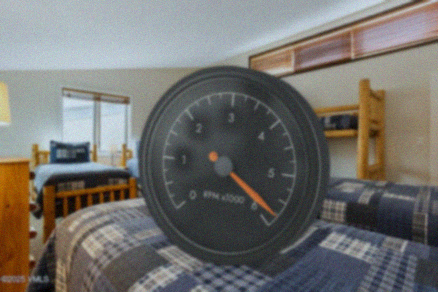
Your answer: {"value": 5750, "unit": "rpm"}
